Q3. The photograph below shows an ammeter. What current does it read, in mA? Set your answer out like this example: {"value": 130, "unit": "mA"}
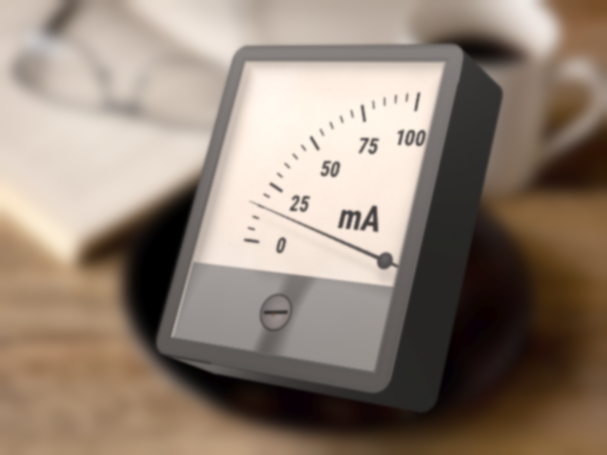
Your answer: {"value": 15, "unit": "mA"}
